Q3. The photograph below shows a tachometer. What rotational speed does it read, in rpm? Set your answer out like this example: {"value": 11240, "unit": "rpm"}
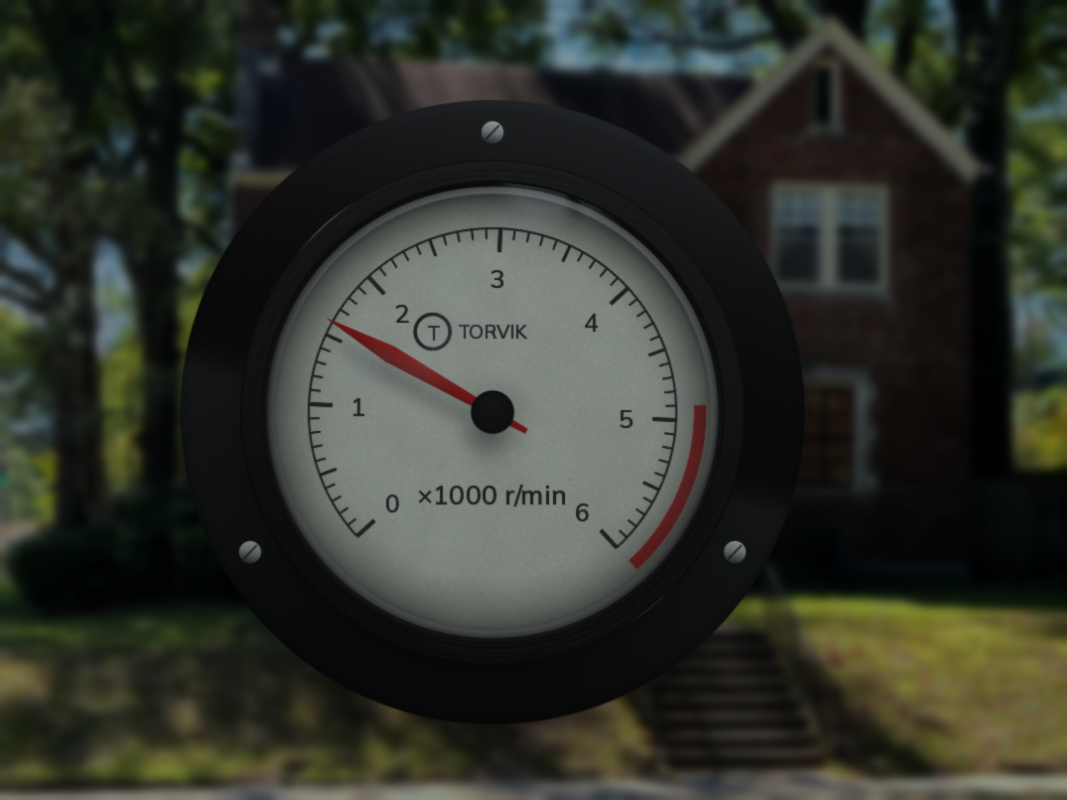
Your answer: {"value": 1600, "unit": "rpm"}
